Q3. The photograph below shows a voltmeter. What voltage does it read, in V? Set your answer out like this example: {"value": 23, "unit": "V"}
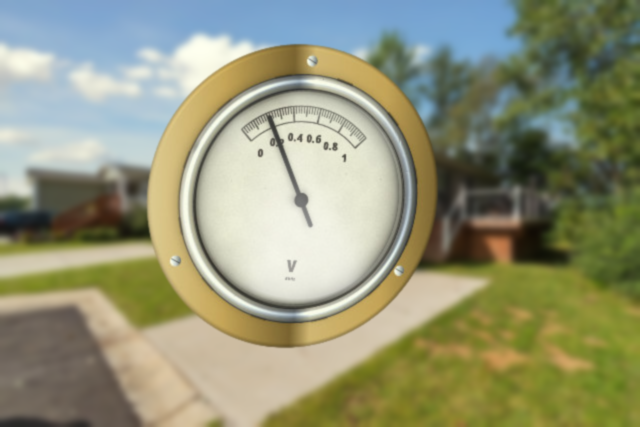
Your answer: {"value": 0.2, "unit": "V"}
